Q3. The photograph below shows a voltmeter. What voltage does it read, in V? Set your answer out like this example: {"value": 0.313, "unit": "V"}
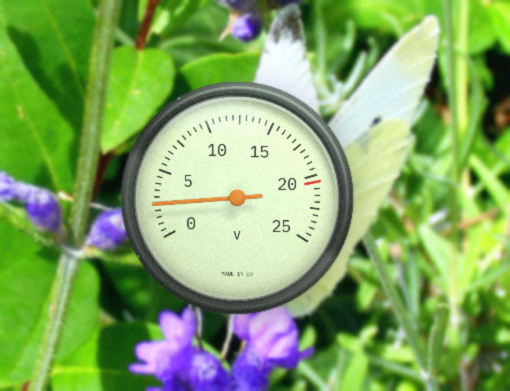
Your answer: {"value": 2.5, "unit": "V"}
